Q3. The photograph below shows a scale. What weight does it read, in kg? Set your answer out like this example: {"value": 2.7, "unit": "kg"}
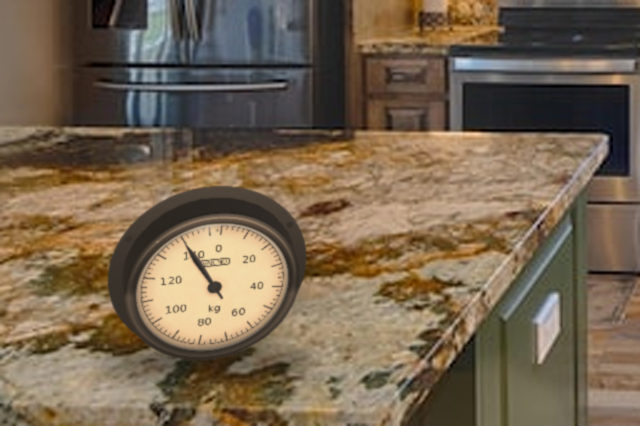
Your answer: {"value": 140, "unit": "kg"}
